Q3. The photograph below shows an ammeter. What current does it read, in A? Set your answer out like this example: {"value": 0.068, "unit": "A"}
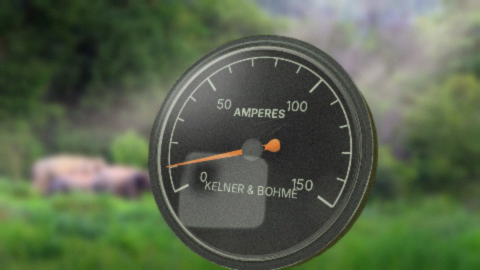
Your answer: {"value": 10, "unit": "A"}
